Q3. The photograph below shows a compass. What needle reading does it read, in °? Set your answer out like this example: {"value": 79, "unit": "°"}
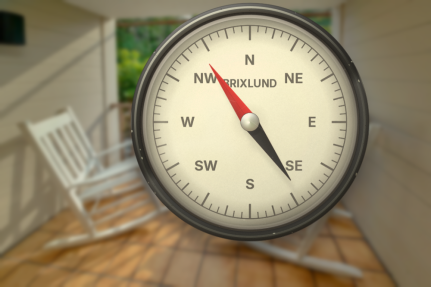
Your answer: {"value": 325, "unit": "°"}
